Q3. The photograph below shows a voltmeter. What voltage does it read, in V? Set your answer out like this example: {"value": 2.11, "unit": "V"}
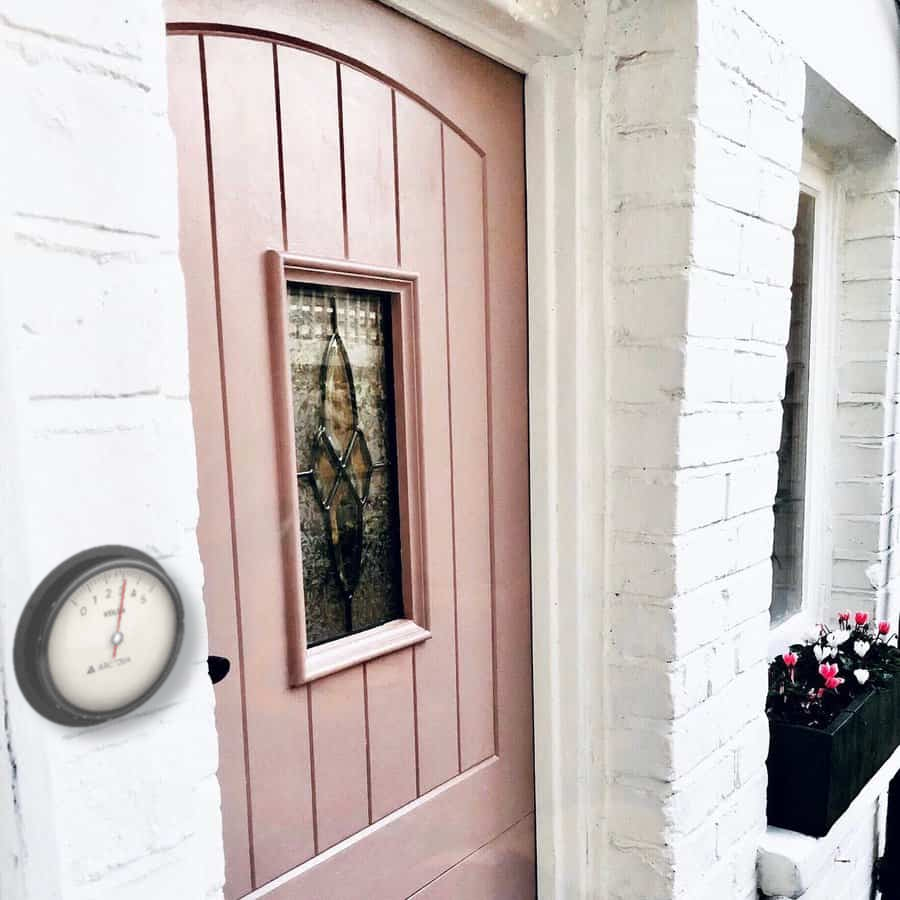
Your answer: {"value": 3, "unit": "V"}
